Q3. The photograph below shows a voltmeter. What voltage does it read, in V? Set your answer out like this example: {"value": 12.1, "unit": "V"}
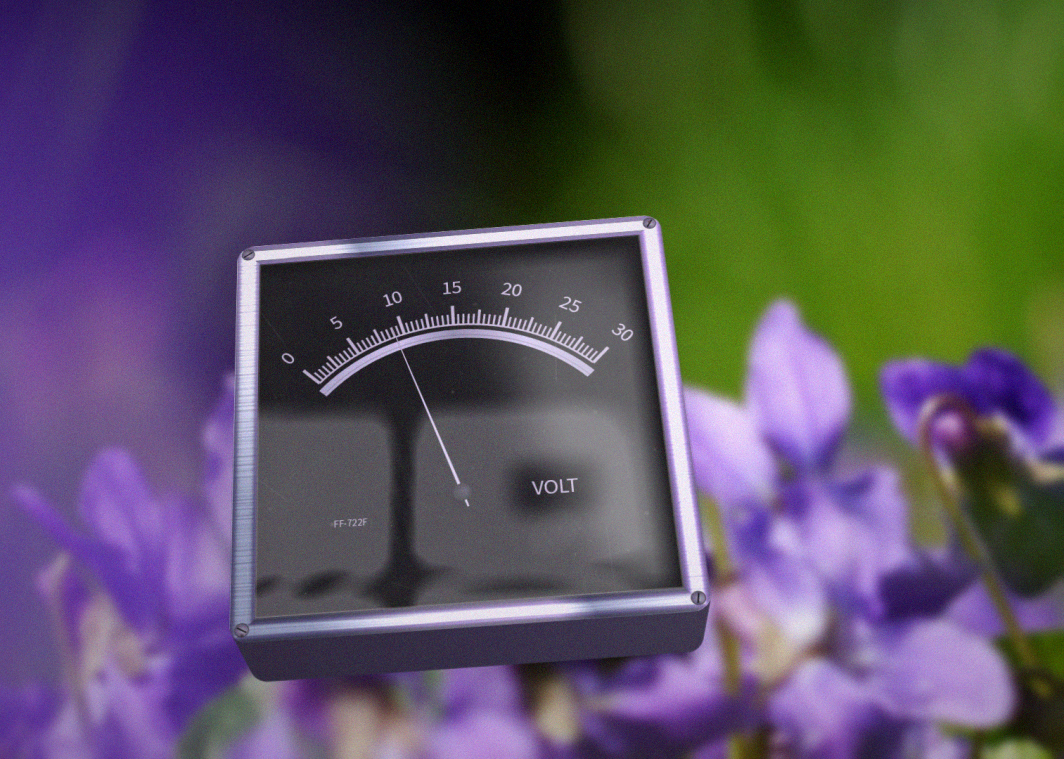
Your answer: {"value": 9, "unit": "V"}
